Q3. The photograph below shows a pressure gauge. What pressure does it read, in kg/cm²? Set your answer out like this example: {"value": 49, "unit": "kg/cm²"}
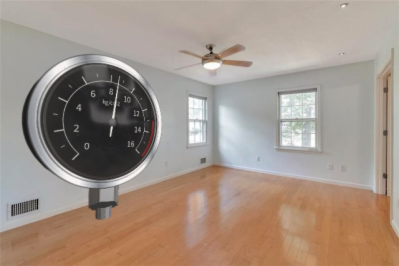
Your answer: {"value": 8.5, "unit": "kg/cm²"}
